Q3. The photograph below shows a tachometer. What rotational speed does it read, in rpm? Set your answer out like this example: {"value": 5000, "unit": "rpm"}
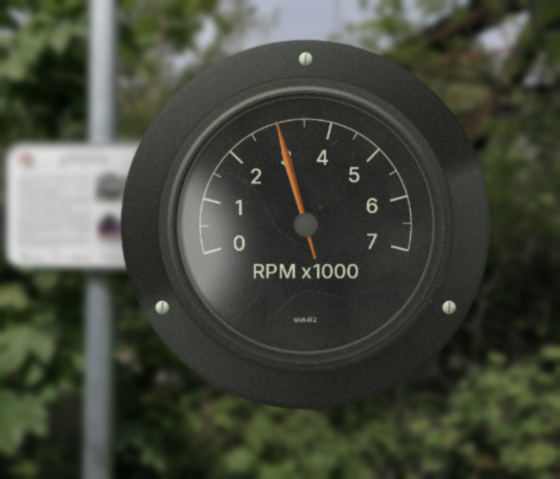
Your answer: {"value": 3000, "unit": "rpm"}
